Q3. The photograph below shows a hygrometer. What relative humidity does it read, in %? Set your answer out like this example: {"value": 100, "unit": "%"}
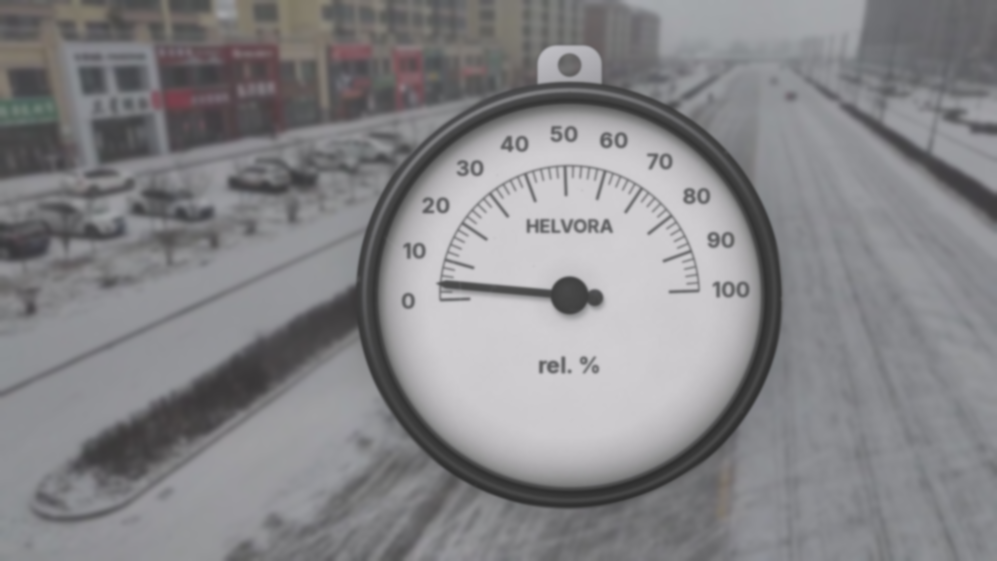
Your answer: {"value": 4, "unit": "%"}
